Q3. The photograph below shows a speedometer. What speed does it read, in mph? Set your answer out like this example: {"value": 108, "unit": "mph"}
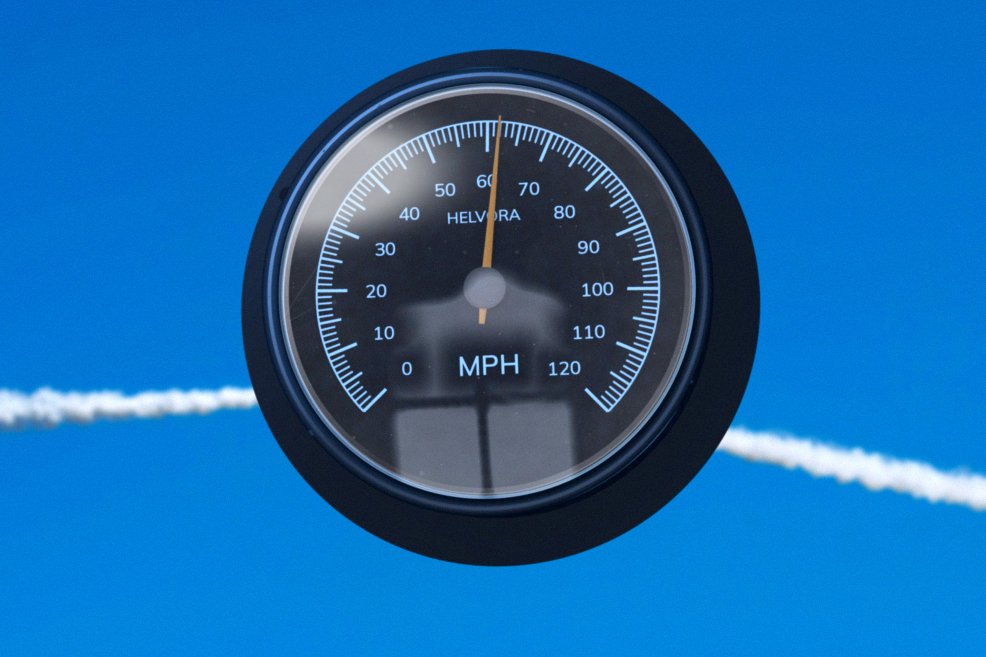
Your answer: {"value": 62, "unit": "mph"}
